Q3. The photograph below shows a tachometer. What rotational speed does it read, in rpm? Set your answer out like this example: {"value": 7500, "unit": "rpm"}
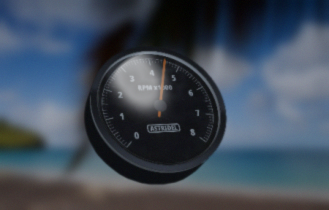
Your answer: {"value": 4500, "unit": "rpm"}
